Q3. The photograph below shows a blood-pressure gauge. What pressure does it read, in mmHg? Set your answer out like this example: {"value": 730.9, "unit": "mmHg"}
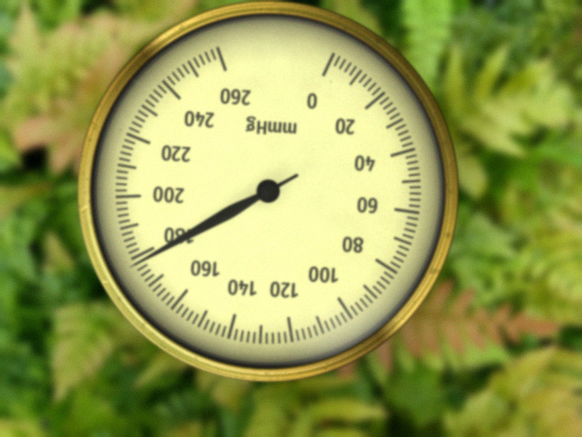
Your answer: {"value": 178, "unit": "mmHg"}
